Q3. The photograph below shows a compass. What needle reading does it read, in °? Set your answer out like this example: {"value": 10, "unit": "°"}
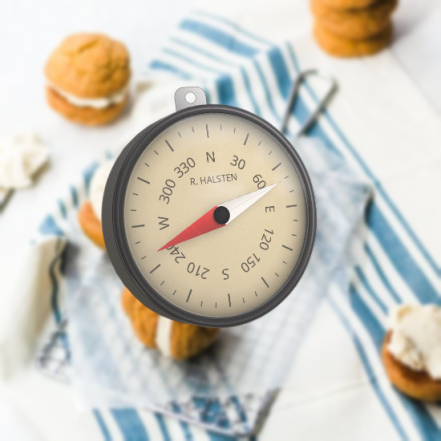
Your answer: {"value": 250, "unit": "°"}
